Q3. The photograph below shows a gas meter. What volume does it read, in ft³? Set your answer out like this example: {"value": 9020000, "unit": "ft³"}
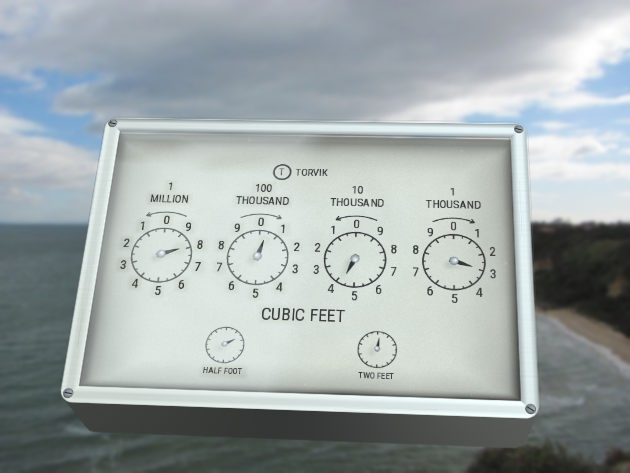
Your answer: {"value": 804300, "unit": "ft³"}
